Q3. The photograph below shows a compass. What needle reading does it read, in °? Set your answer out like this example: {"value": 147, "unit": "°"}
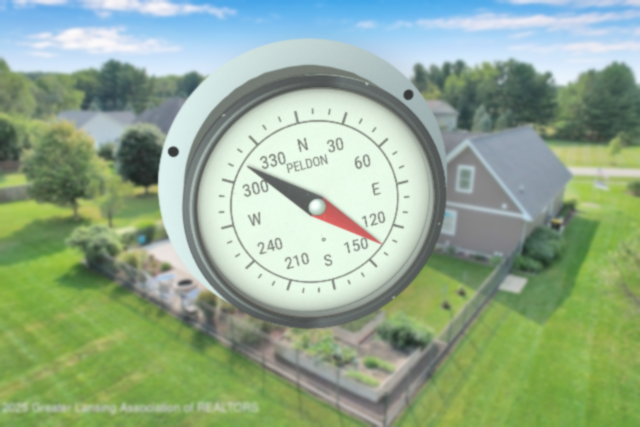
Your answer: {"value": 135, "unit": "°"}
